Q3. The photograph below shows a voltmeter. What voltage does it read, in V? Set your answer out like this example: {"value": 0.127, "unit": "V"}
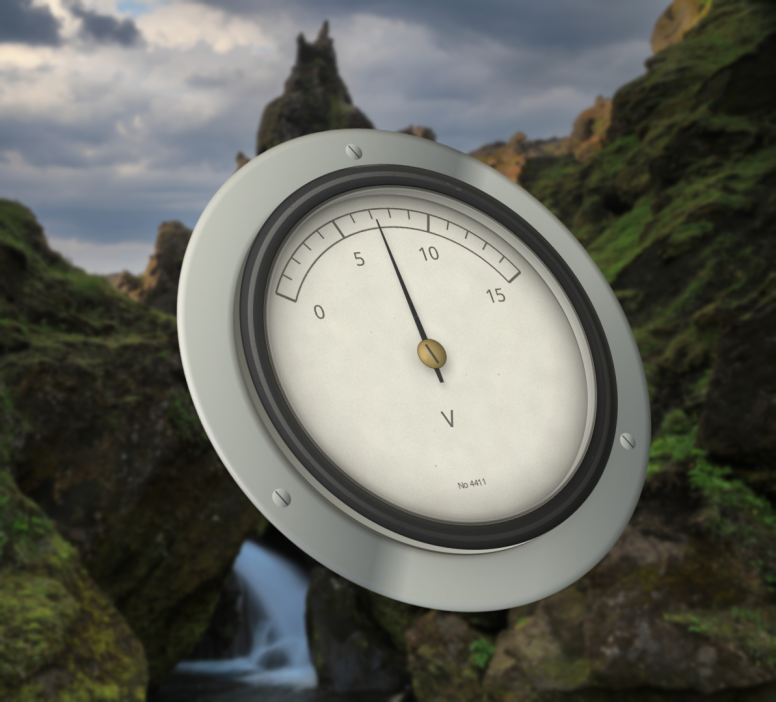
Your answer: {"value": 7, "unit": "V"}
